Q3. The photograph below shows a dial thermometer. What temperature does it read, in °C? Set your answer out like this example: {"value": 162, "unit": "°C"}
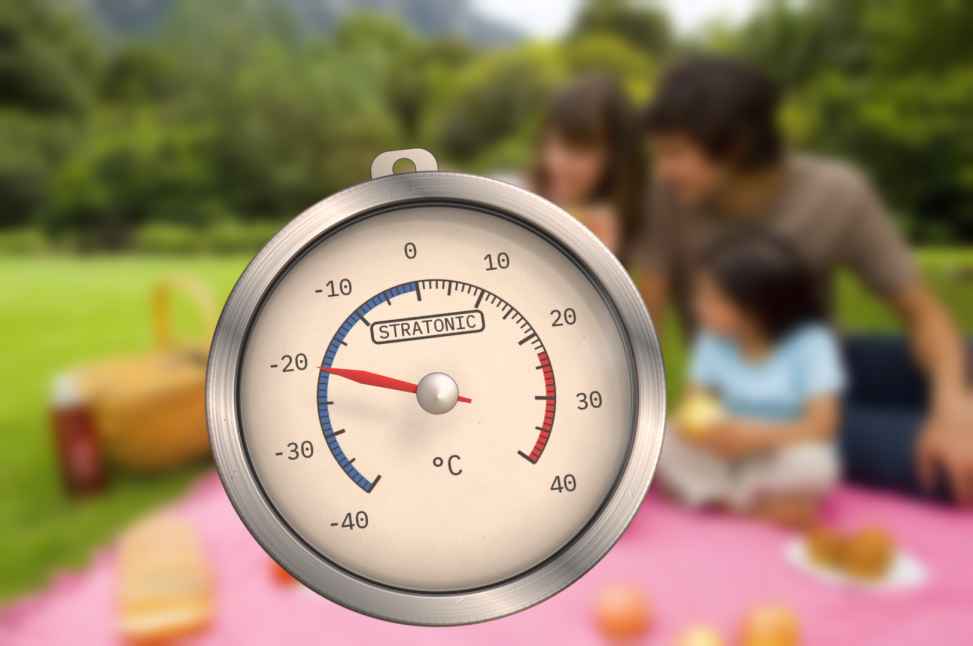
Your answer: {"value": -20, "unit": "°C"}
